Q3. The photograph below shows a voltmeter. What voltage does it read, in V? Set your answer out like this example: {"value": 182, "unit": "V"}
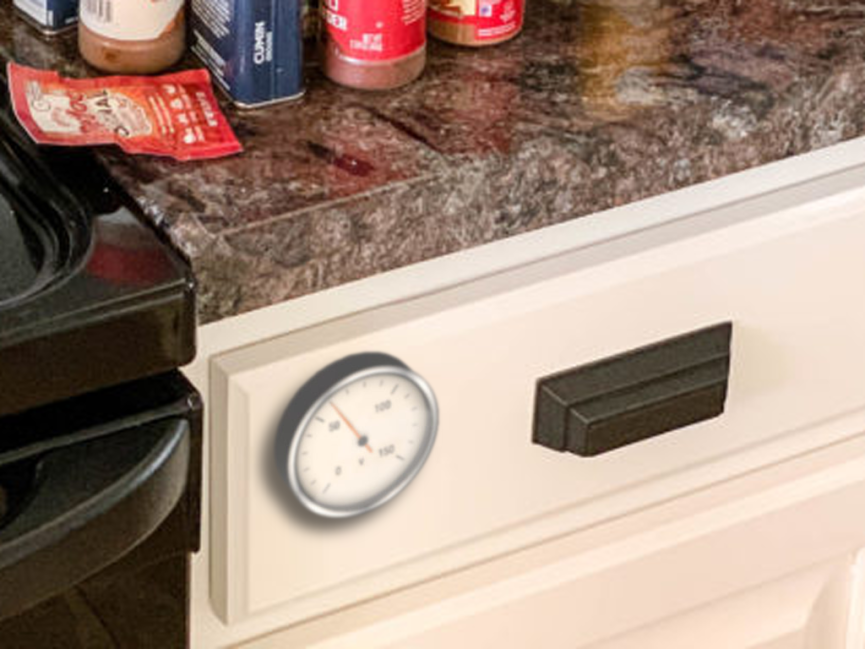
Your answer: {"value": 60, "unit": "V"}
